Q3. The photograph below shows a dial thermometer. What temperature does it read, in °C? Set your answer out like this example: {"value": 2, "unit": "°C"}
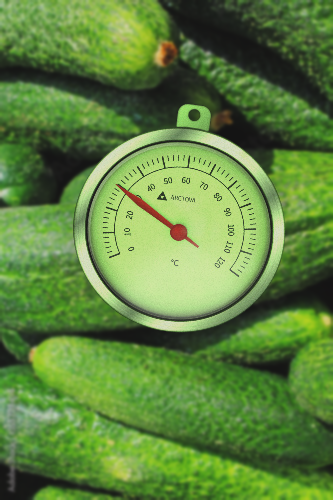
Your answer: {"value": 30, "unit": "°C"}
